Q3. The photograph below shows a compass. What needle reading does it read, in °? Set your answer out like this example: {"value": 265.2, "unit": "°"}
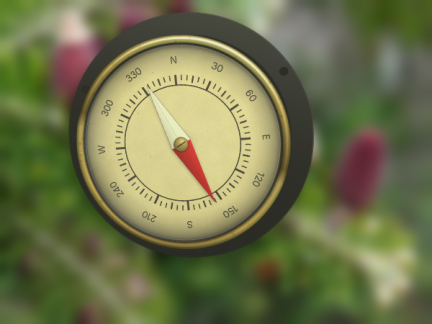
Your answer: {"value": 155, "unit": "°"}
